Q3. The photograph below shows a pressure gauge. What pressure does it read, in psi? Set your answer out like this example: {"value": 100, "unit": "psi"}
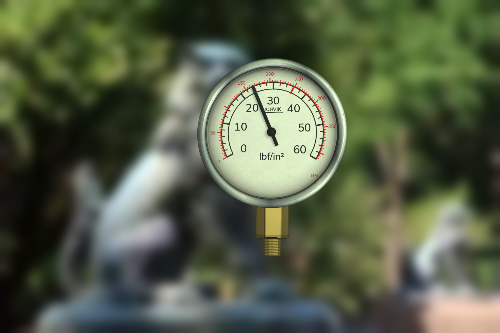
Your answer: {"value": 24, "unit": "psi"}
